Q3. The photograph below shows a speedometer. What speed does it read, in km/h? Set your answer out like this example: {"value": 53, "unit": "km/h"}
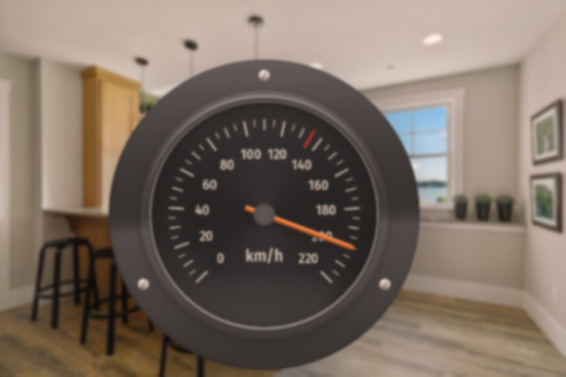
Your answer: {"value": 200, "unit": "km/h"}
